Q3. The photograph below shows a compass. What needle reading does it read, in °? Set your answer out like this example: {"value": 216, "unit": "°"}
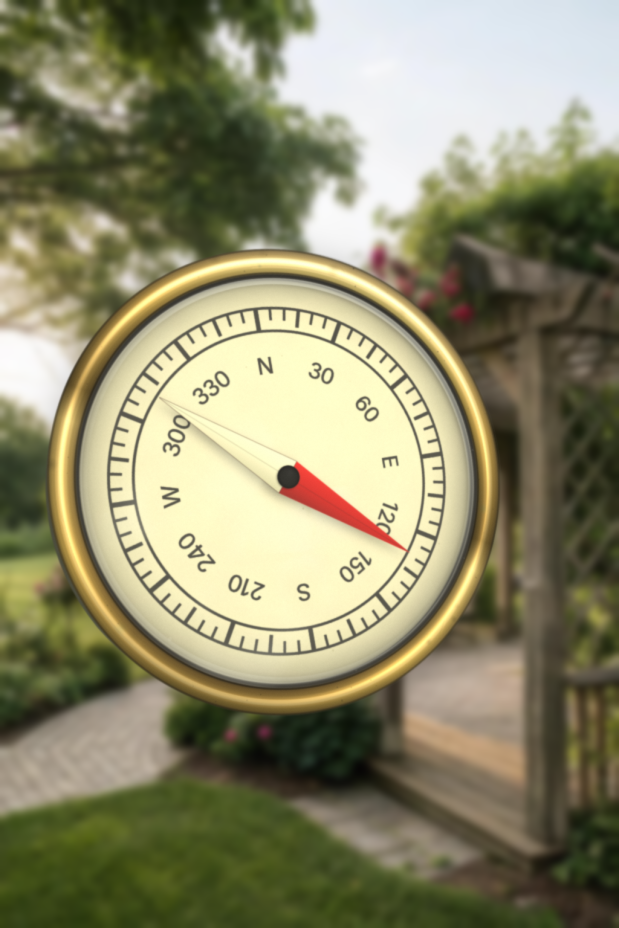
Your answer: {"value": 130, "unit": "°"}
